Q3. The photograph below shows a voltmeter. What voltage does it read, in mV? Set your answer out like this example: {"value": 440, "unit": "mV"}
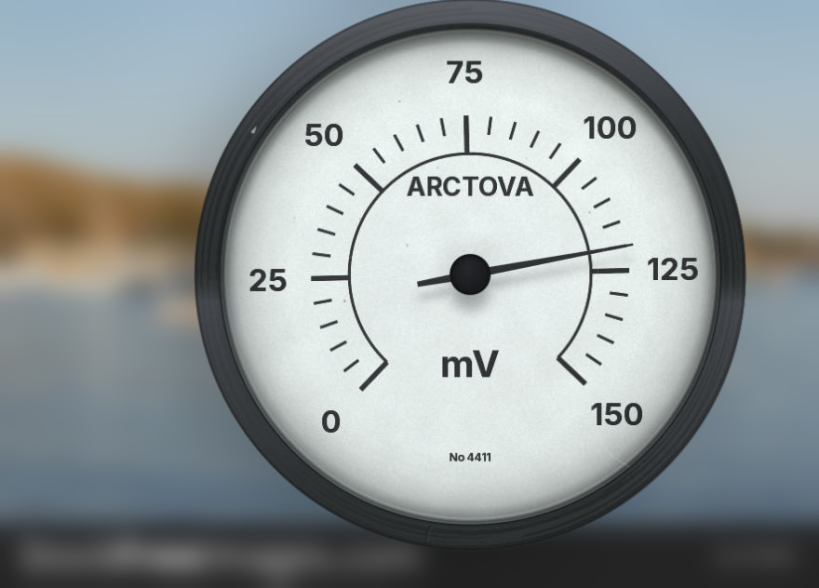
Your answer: {"value": 120, "unit": "mV"}
